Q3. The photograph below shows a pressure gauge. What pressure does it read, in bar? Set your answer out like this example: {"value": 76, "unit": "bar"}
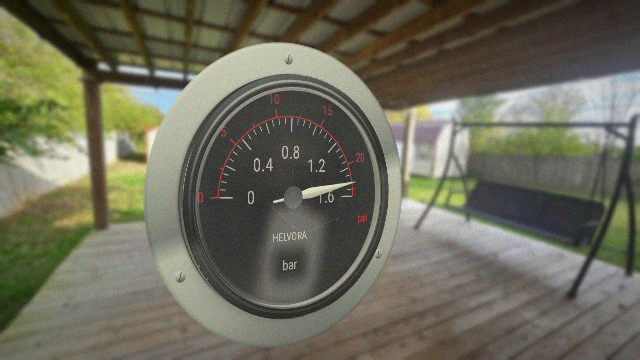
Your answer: {"value": 1.5, "unit": "bar"}
